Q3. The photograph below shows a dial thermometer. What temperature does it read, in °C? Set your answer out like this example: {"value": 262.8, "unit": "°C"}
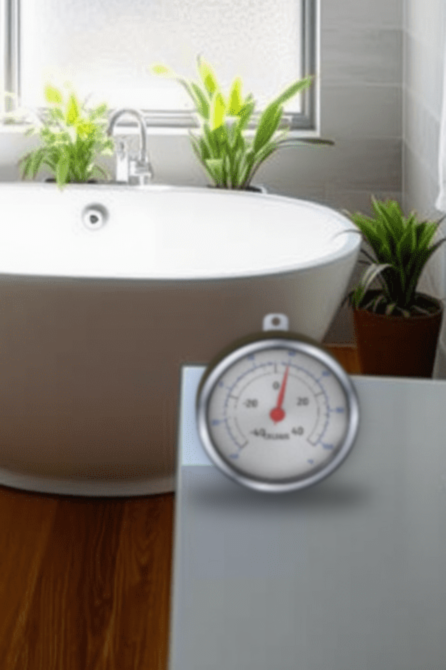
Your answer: {"value": 4, "unit": "°C"}
